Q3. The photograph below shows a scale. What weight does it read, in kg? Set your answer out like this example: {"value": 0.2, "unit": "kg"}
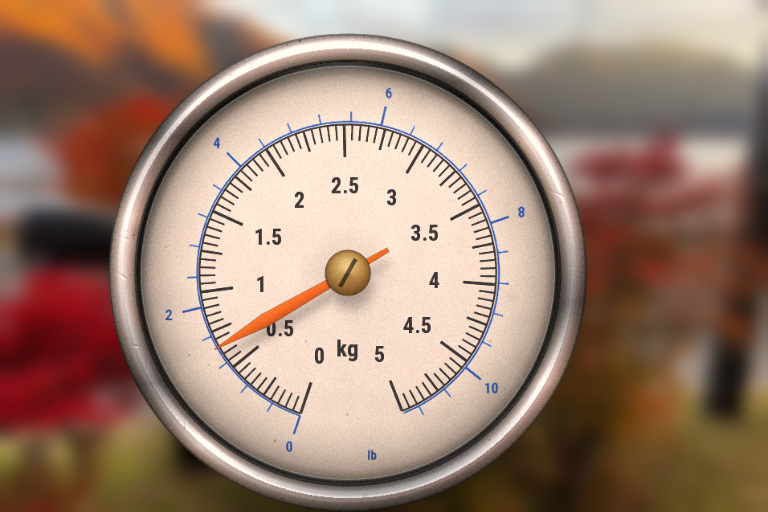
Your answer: {"value": 0.65, "unit": "kg"}
